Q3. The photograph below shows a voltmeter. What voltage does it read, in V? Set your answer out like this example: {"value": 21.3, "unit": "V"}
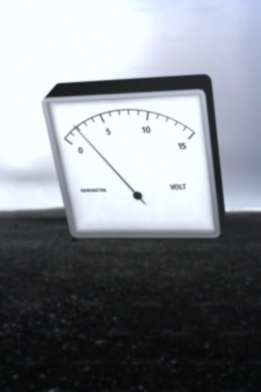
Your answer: {"value": 2, "unit": "V"}
